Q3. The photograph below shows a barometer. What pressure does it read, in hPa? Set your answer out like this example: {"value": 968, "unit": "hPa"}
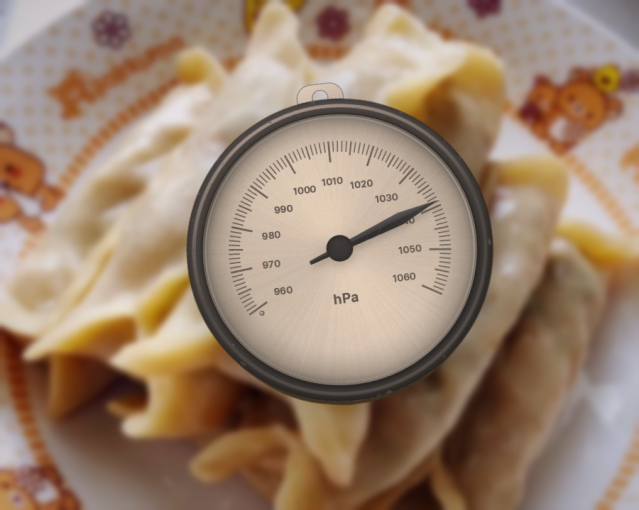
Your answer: {"value": 1039, "unit": "hPa"}
